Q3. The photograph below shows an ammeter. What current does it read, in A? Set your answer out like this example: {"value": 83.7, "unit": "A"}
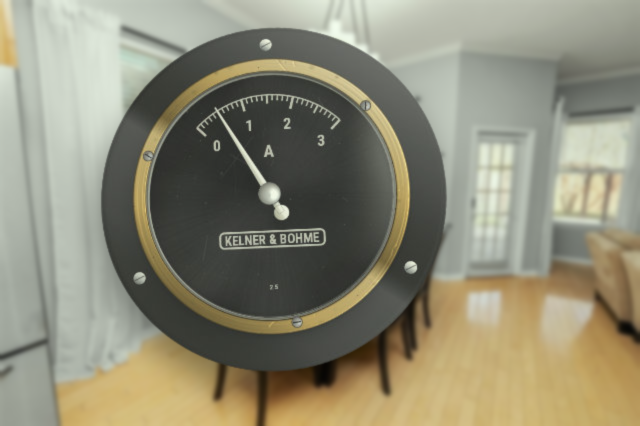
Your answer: {"value": 0.5, "unit": "A"}
